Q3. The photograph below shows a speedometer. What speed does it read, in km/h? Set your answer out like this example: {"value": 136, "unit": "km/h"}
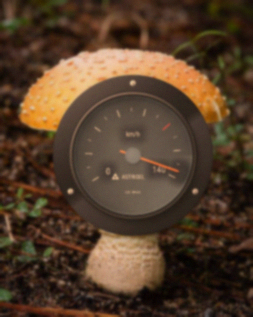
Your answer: {"value": 135, "unit": "km/h"}
